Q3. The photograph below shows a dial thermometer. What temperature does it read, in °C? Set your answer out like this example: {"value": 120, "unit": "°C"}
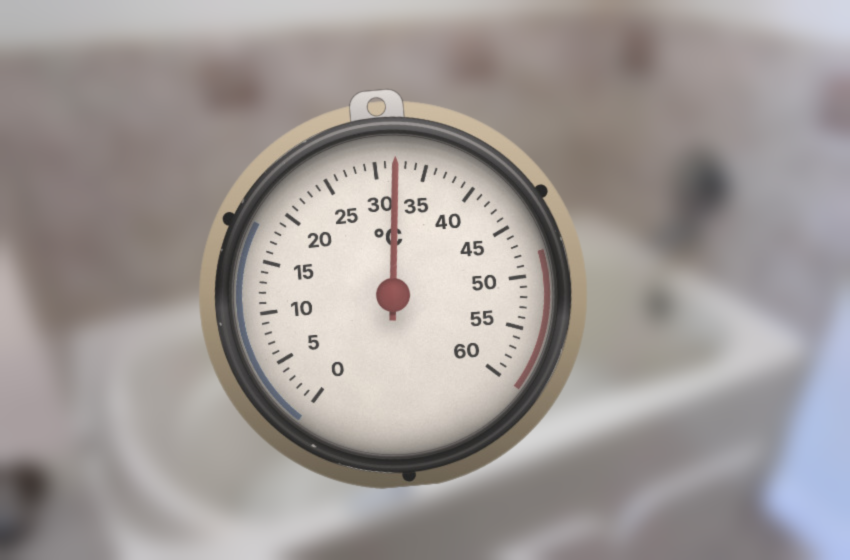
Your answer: {"value": 32, "unit": "°C"}
